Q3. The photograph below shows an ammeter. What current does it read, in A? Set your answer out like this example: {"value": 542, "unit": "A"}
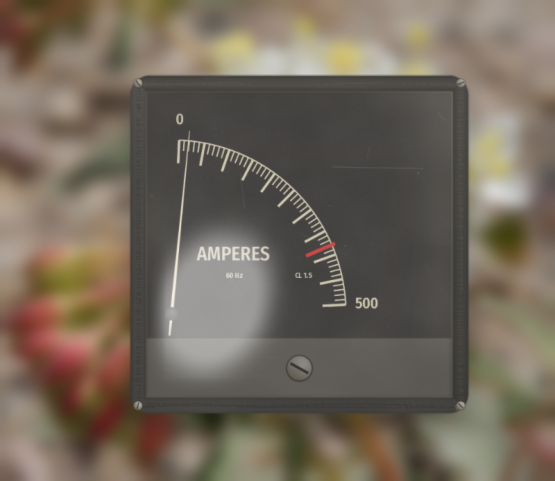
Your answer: {"value": 20, "unit": "A"}
